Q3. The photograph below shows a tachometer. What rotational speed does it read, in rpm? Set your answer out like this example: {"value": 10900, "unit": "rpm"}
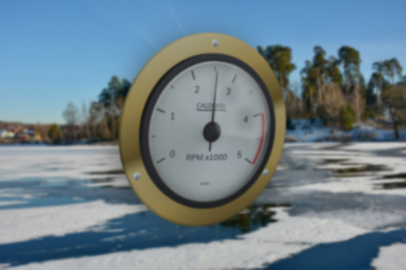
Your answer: {"value": 2500, "unit": "rpm"}
